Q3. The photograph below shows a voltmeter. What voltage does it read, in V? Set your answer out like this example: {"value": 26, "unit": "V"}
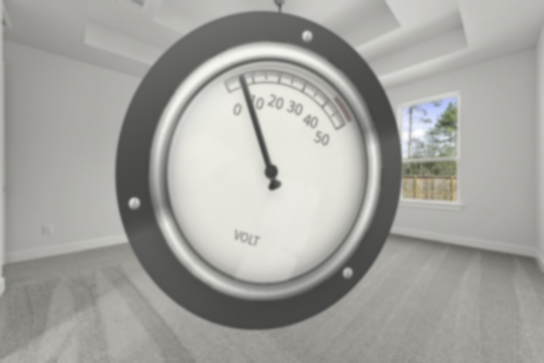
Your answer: {"value": 5, "unit": "V"}
